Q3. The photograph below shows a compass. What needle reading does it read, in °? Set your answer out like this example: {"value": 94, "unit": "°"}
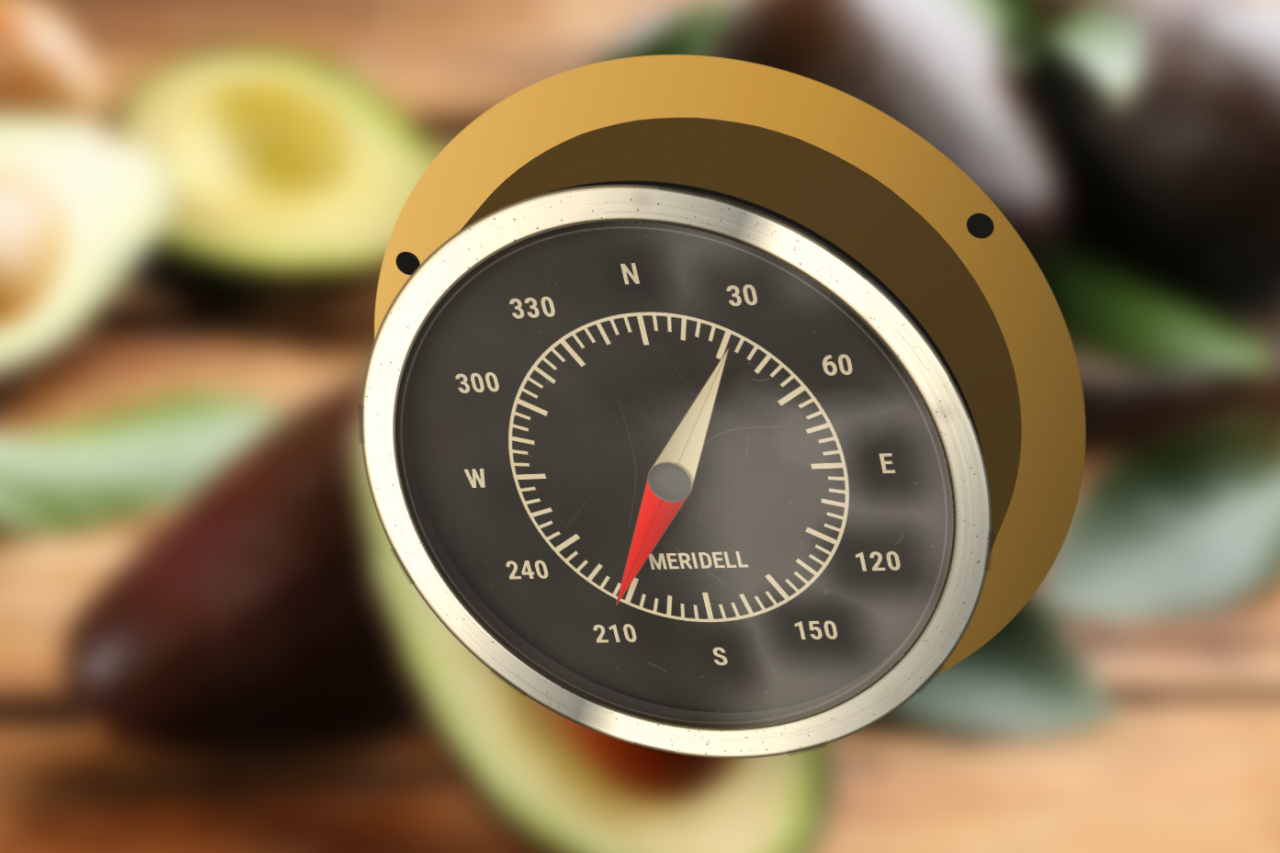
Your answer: {"value": 212.5, "unit": "°"}
